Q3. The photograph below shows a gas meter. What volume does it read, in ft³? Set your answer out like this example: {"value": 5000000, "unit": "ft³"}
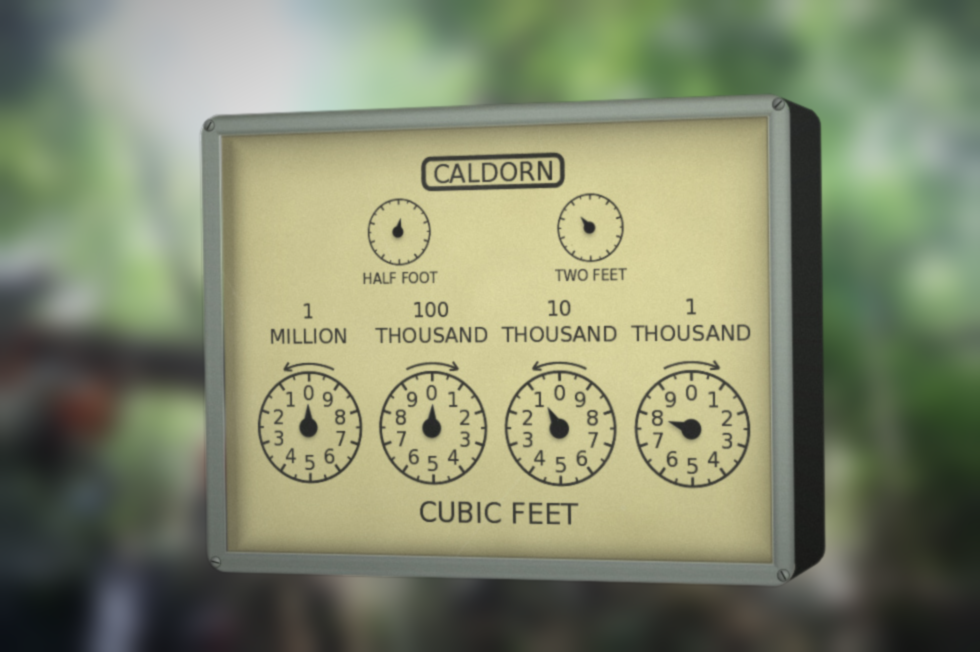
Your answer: {"value": 800, "unit": "ft³"}
